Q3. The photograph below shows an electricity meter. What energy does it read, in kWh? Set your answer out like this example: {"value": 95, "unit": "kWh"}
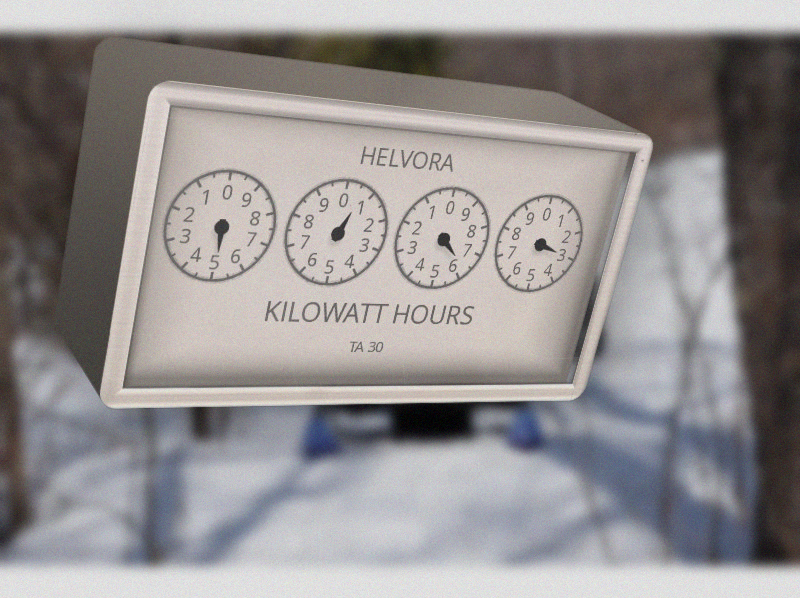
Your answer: {"value": 5063, "unit": "kWh"}
